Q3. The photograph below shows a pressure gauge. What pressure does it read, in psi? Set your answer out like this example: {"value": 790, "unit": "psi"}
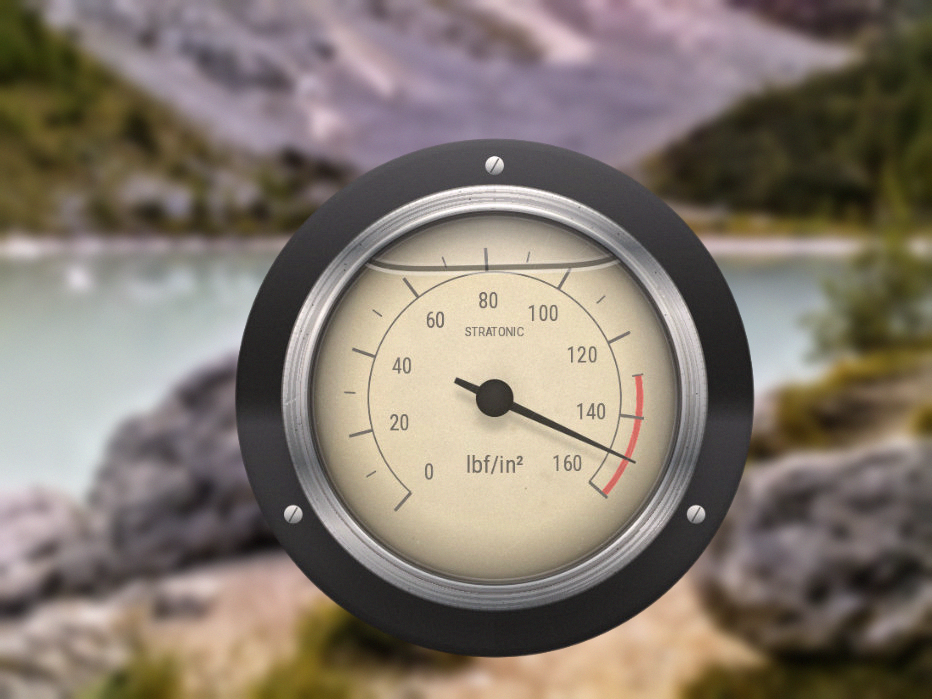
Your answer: {"value": 150, "unit": "psi"}
